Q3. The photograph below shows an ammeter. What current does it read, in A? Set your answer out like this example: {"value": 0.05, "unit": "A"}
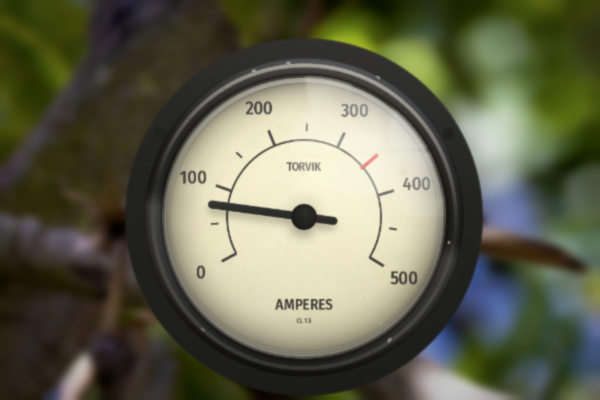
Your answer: {"value": 75, "unit": "A"}
